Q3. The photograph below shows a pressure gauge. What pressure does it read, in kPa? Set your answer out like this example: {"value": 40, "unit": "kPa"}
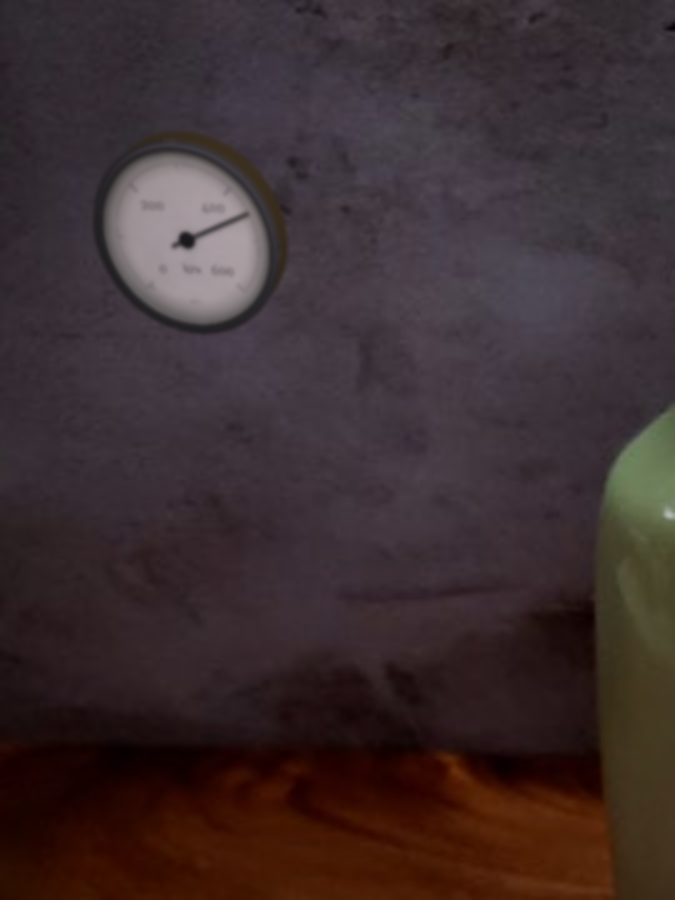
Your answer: {"value": 450, "unit": "kPa"}
